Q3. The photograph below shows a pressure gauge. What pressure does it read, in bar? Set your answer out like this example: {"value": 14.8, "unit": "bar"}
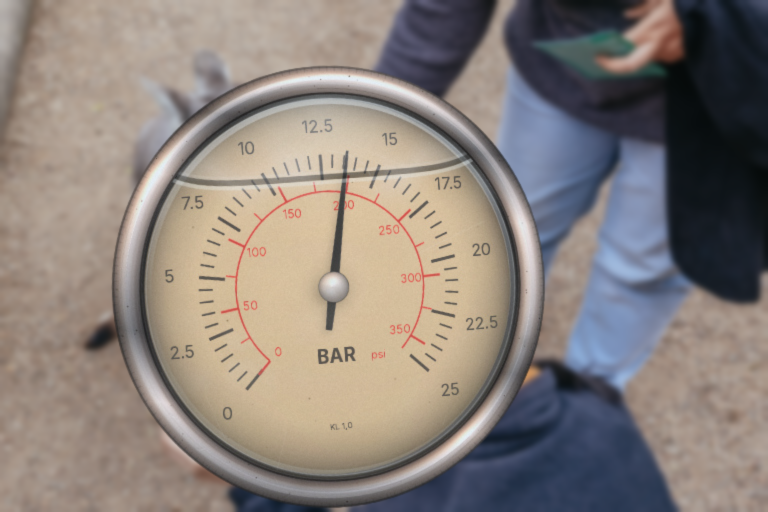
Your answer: {"value": 13.5, "unit": "bar"}
